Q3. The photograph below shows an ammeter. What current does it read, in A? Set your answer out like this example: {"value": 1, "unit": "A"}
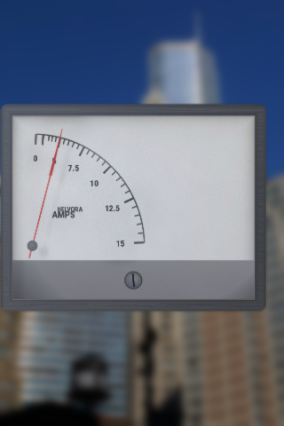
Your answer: {"value": 5, "unit": "A"}
